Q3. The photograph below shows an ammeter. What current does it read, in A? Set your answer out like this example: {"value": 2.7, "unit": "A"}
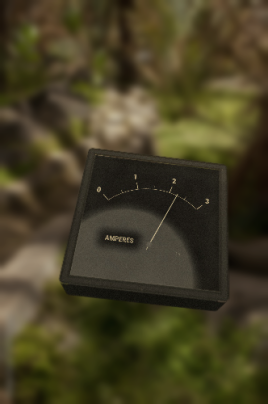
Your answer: {"value": 2.25, "unit": "A"}
